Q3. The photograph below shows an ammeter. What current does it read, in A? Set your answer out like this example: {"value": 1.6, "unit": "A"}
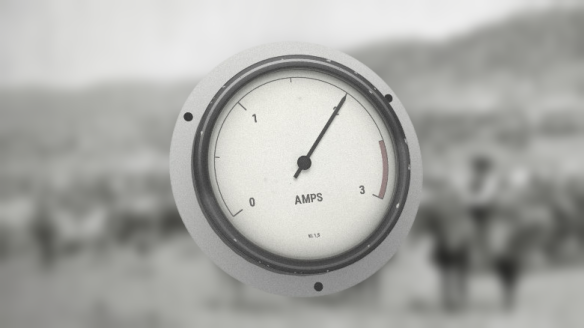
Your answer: {"value": 2, "unit": "A"}
